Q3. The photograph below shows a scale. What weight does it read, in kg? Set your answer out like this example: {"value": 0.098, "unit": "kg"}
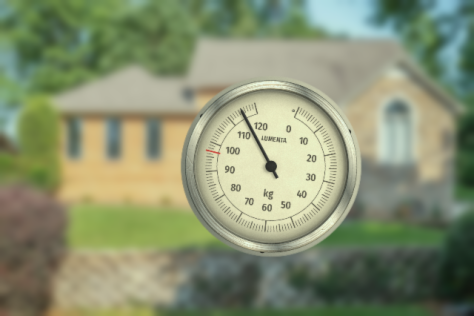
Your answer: {"value": 115, "unit": "kg"}
